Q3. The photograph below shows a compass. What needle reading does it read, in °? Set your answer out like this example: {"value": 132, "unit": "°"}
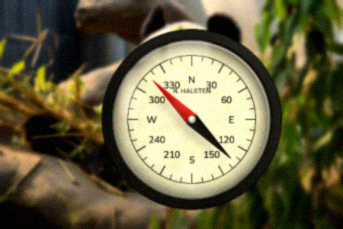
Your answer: {"value": 315, "unit": "°"}
